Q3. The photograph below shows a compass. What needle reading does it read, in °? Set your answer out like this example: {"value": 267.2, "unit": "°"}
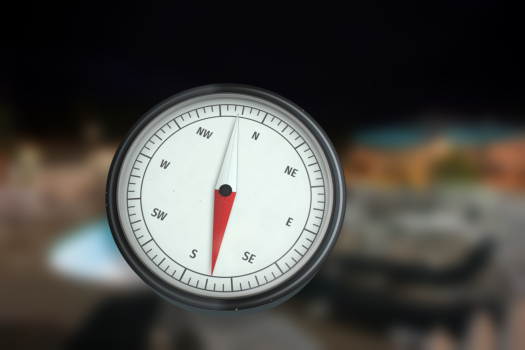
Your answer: {"value": 162.5, "unit": "°"}
